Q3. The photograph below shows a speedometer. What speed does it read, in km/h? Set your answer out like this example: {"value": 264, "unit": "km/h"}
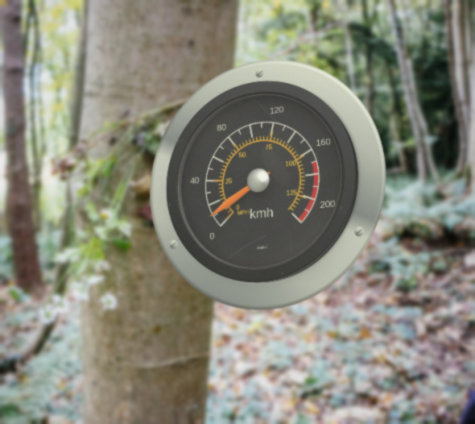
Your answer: {"value": 10, "unit": "km/h"}
